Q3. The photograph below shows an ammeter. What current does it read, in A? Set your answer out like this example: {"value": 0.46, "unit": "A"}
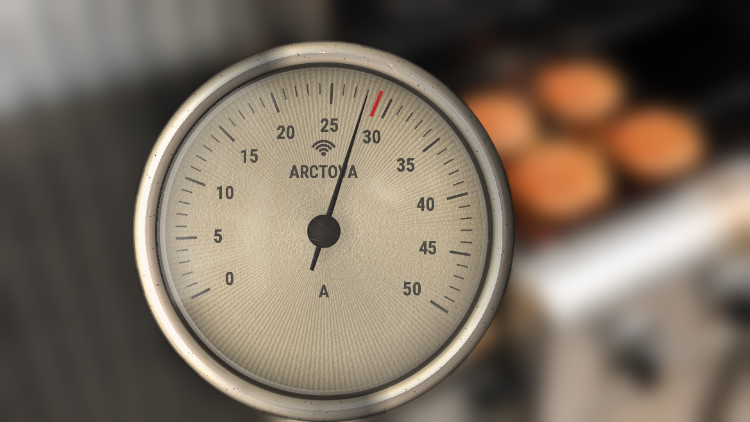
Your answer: {"value": 28, "unit": "A"}
